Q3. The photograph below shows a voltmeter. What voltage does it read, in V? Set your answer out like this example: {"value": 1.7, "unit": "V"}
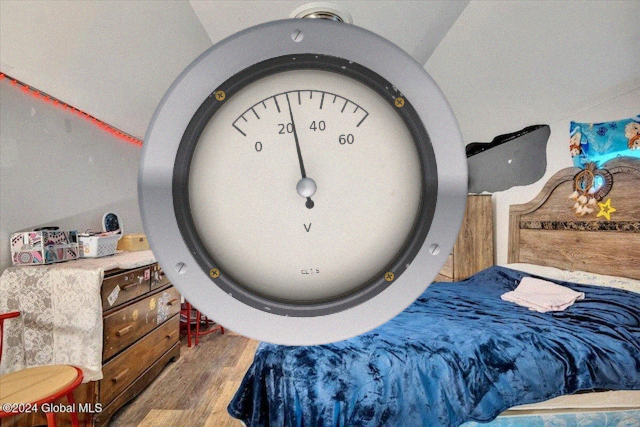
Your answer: {"value": 25, "unit": "V"}
